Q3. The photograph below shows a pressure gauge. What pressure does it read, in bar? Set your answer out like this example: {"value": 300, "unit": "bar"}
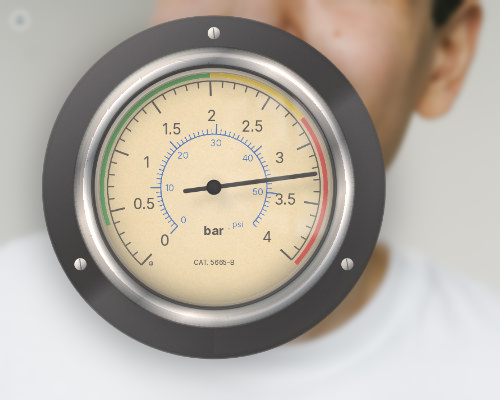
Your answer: {"value": 3.25, "unit": "bar"}
